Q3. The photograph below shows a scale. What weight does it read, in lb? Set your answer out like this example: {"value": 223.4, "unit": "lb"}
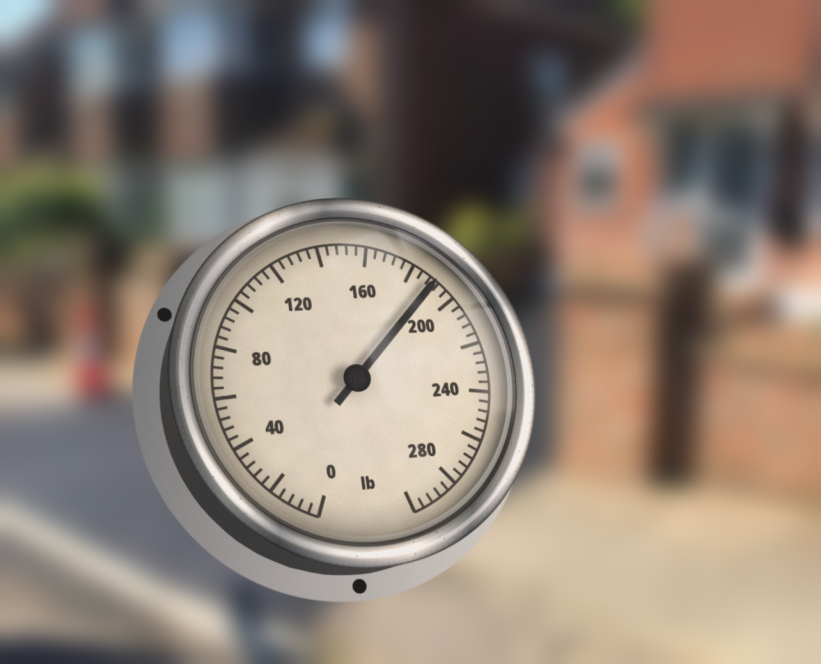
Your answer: {"value": 190, "unit": "lb"}
